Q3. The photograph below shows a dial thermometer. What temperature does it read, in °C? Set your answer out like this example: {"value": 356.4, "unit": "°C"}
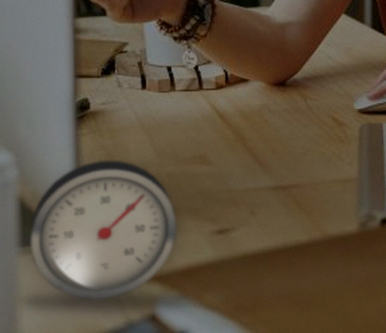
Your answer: {"value": 40, "unit": "°C"}
